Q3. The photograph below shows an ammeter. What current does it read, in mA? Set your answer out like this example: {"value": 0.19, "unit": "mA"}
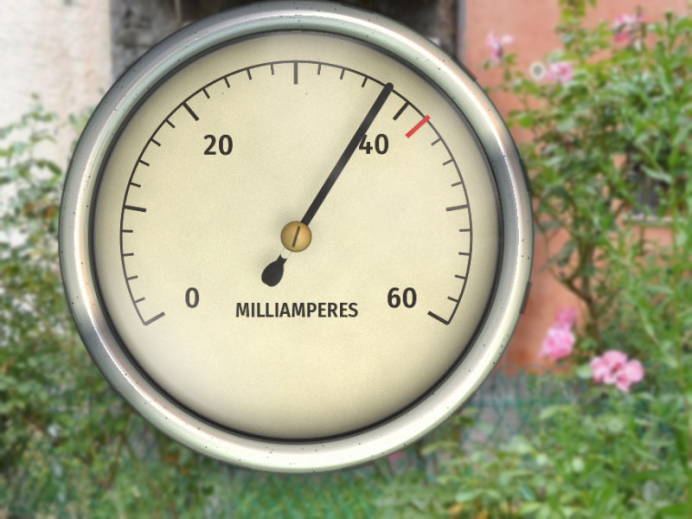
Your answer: {"value": 38, "unit": "mA"}
